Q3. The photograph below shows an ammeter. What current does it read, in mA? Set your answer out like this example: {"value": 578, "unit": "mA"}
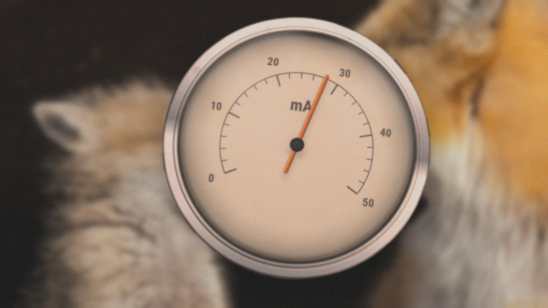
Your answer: {"value": 28, "unit": "mA"}
